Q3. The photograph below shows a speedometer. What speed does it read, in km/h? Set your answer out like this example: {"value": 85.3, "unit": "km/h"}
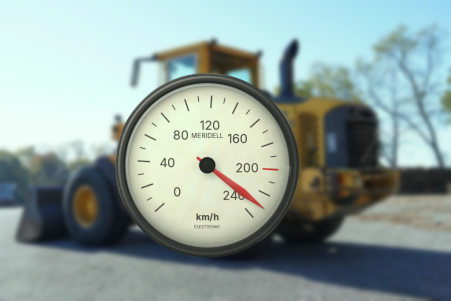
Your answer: {"value": 230, "unit": "km/h"}
